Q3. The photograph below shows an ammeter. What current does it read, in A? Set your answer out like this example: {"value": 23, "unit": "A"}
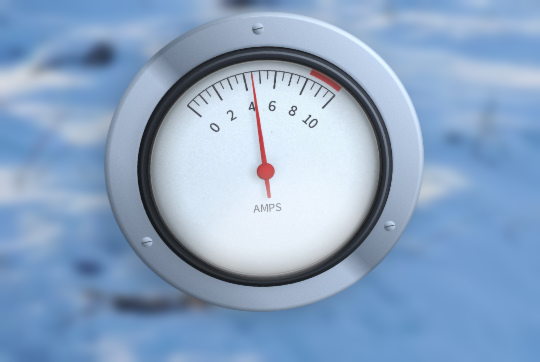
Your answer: {"value": 4.5, "unit": "A"}
